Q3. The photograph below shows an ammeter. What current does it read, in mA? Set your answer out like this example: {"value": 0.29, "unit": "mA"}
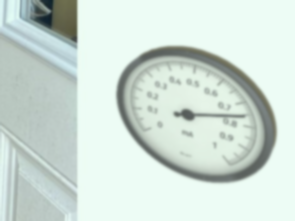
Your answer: {"value": 0.75, "unit": "mA"}
